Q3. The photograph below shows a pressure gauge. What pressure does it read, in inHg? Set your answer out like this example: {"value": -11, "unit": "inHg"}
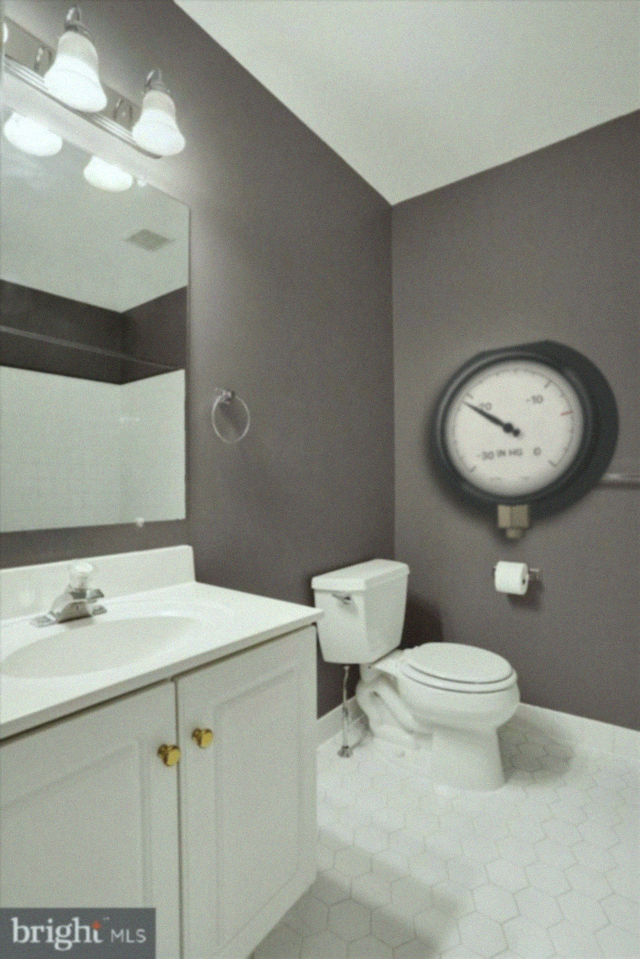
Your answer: {"value": -21, "unit": "inHg"}
